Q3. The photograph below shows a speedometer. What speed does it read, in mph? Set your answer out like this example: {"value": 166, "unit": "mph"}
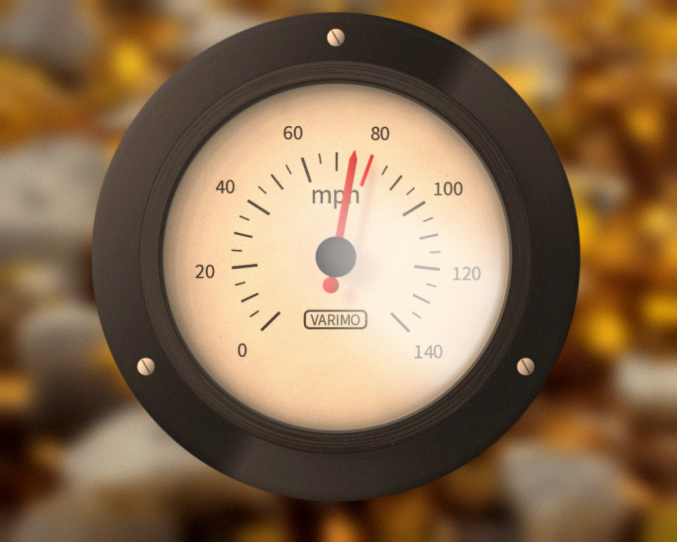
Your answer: {"value": 75, "unit": "mph"}
